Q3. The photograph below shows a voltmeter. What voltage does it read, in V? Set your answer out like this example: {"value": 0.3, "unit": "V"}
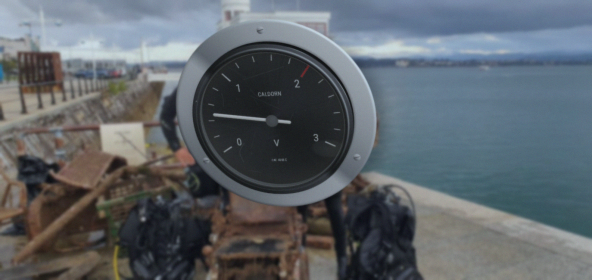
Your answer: {"value": 0.5, "unit": "V"}
